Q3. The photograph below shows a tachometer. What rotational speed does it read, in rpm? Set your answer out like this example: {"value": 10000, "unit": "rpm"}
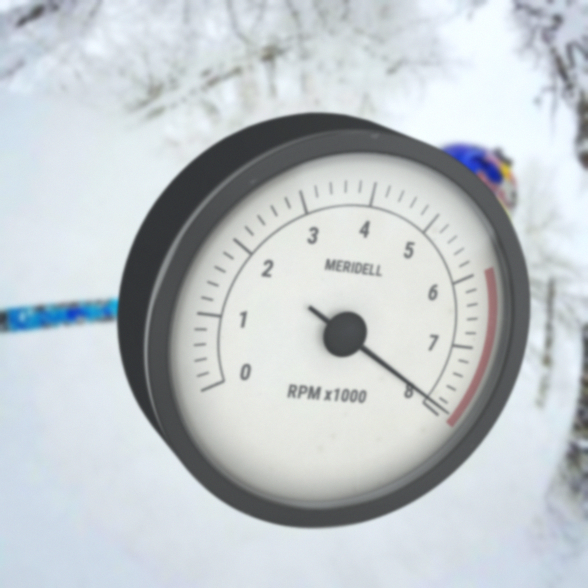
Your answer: {"value": 7900, "unit": "rpm"}
